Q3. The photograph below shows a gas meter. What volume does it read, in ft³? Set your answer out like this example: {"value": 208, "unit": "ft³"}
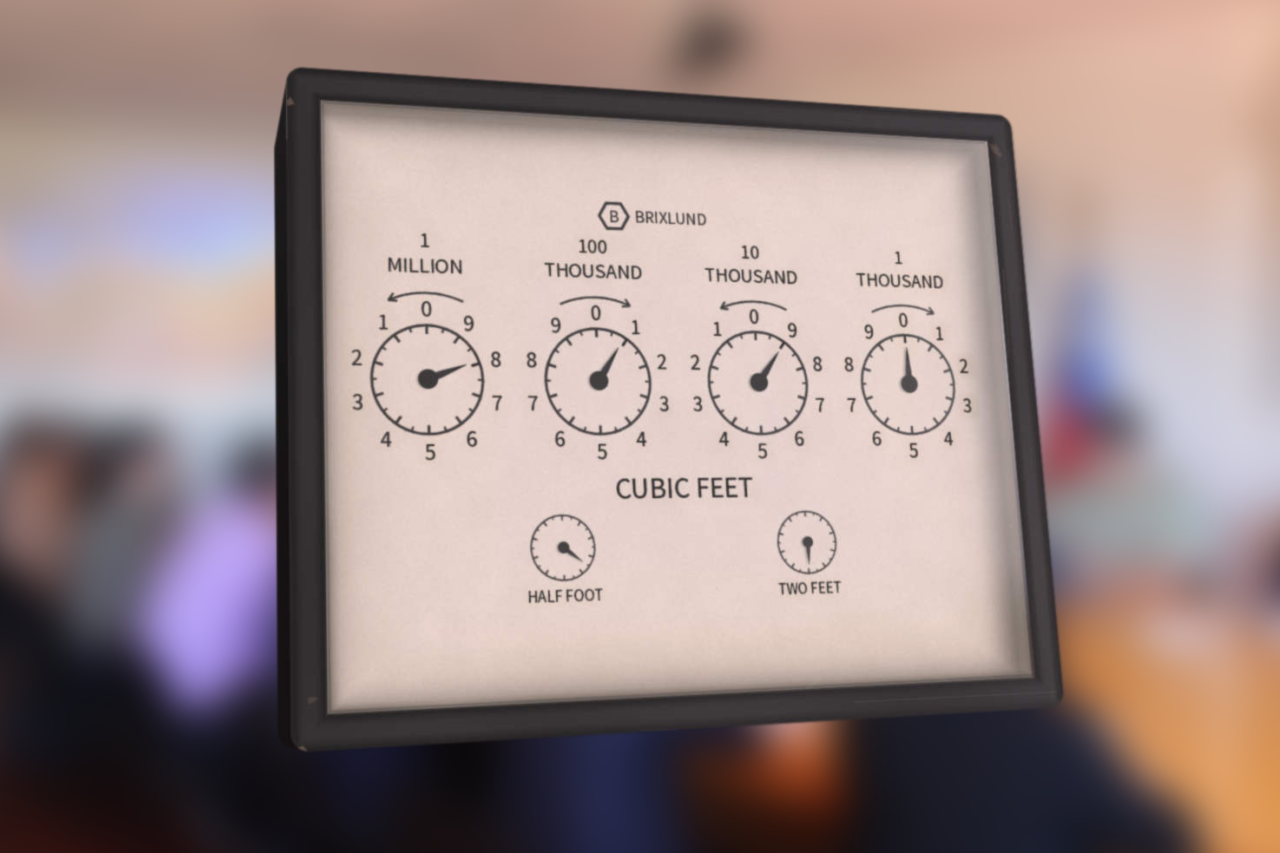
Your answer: {"value": 809000, "unit": "ft³"}
